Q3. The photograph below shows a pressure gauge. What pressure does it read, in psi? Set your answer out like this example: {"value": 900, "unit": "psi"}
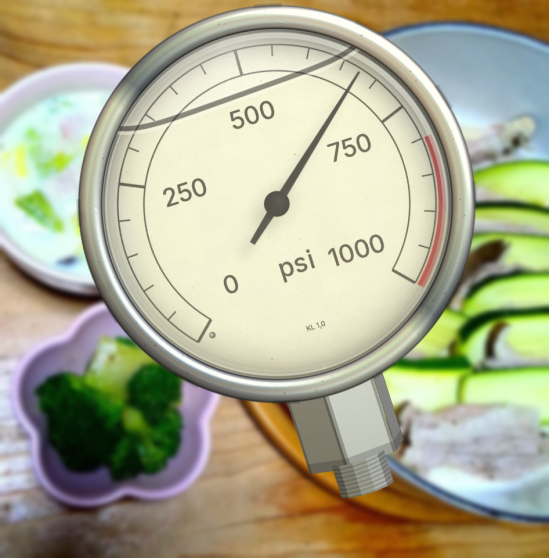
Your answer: {"value": 675, "unit": "psi"}
